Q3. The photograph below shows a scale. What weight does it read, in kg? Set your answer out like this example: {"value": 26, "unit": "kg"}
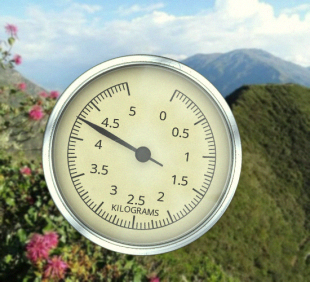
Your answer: {"value": 4.25, "unit": "kg"}
